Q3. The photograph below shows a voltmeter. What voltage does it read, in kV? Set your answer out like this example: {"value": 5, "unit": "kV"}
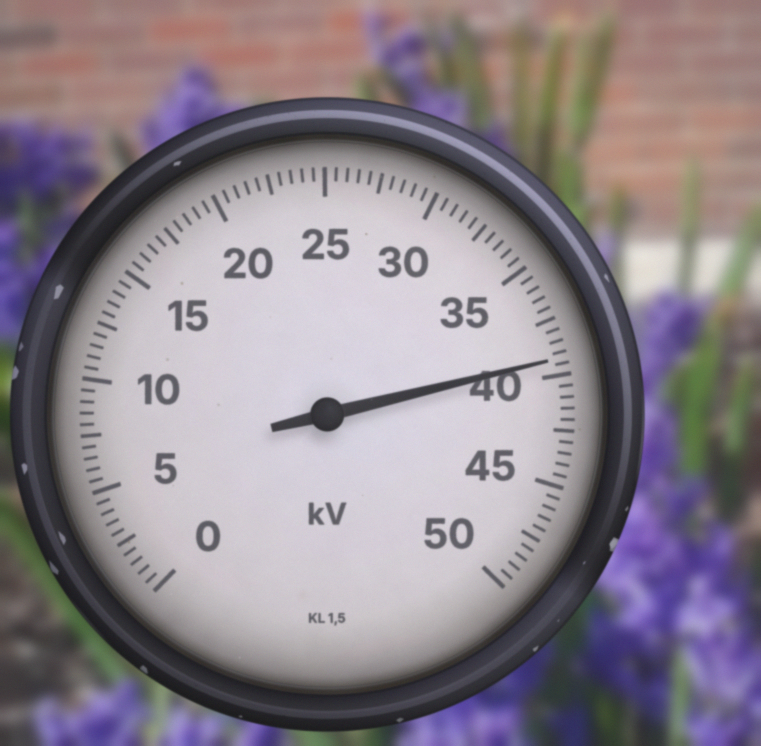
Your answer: {"value": 39.25, "unit": "kV"}
